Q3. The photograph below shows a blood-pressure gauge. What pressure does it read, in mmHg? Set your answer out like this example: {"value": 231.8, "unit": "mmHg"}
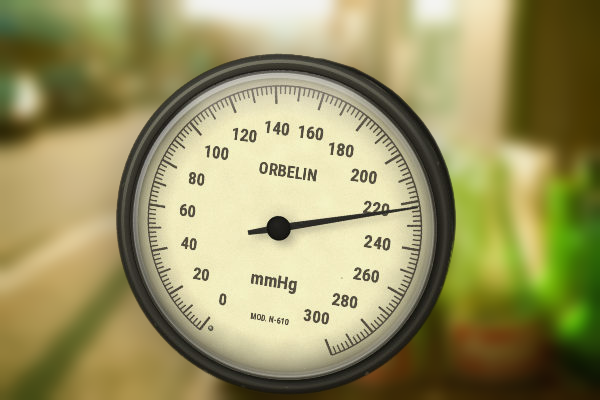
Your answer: {"value": 222, "unit": "mmHg"}
